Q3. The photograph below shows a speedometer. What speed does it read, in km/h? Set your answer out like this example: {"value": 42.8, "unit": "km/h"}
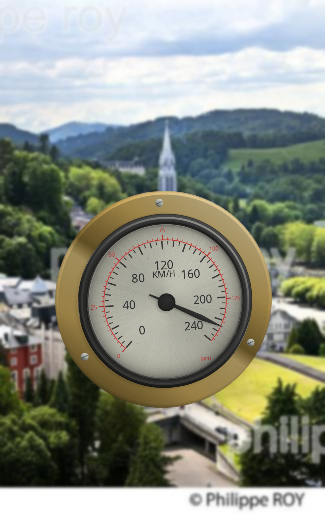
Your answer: {"value": 225, "unit": "km/h"}
